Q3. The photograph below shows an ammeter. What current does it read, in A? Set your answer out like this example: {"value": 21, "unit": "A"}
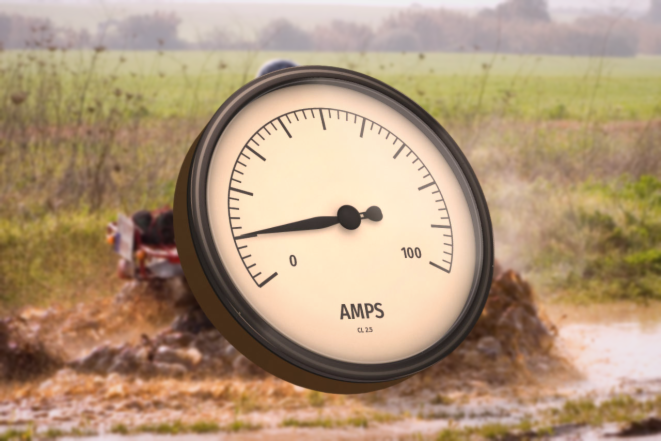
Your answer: {"value": 10, "unit": "A"}
